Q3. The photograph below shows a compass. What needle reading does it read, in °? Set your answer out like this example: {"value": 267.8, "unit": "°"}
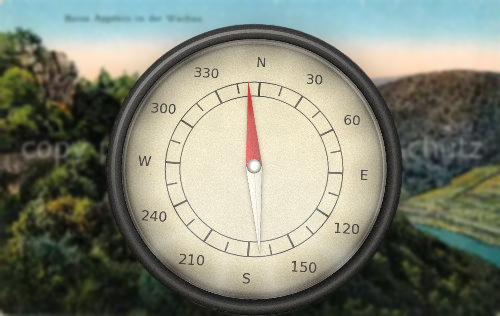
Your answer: {"value": 352.5, "unit": "°"}
